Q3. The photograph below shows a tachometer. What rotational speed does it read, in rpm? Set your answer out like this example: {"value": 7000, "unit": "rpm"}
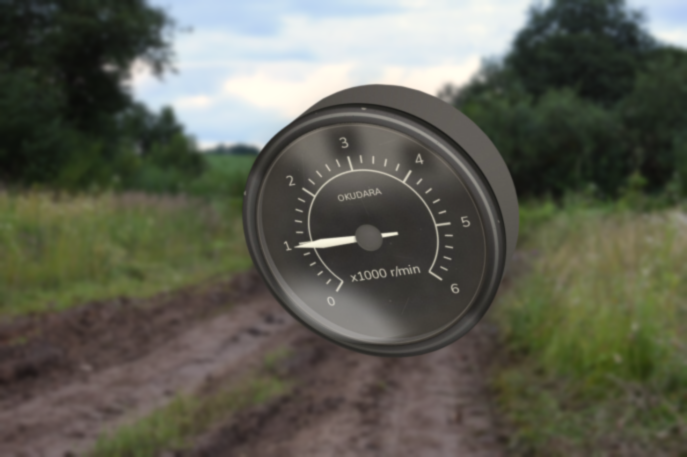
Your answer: {"value": 1000, "unit": "rpm"}
